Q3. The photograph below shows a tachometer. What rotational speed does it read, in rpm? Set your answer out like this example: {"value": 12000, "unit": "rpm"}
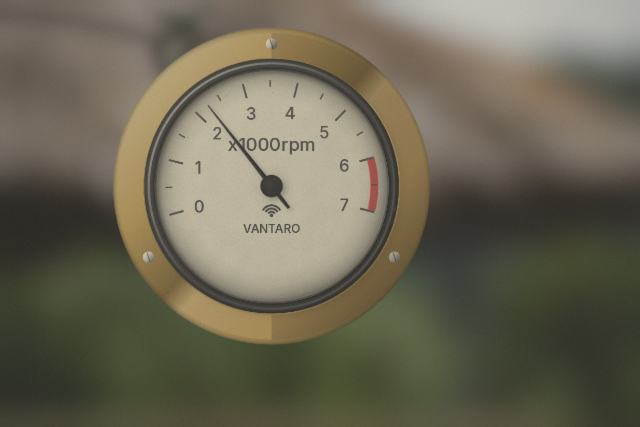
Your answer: {"value": 2250, "unit": "rpm"}
